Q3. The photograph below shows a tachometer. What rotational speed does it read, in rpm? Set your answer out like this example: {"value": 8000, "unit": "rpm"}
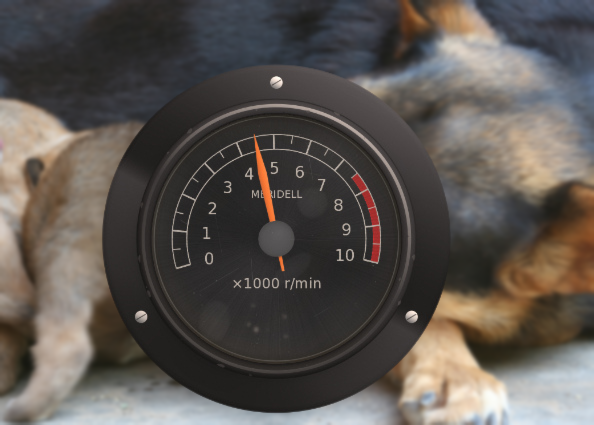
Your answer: {"value": 4500, "unit": "rpm"}
